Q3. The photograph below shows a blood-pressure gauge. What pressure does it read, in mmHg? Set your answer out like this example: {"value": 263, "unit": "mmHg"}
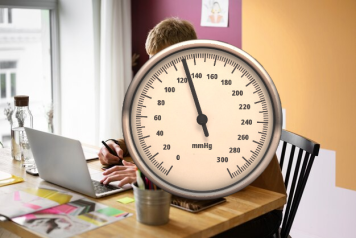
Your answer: {"value": 130, "unit": "mmHg"}
